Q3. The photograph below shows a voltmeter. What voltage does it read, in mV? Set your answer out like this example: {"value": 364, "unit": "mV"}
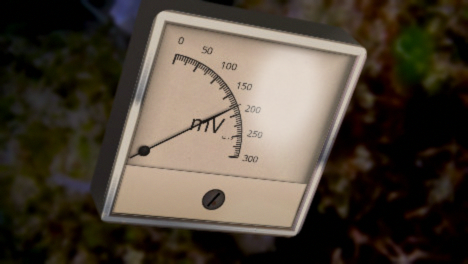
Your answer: {"value": 175, "unit": "mV"}
